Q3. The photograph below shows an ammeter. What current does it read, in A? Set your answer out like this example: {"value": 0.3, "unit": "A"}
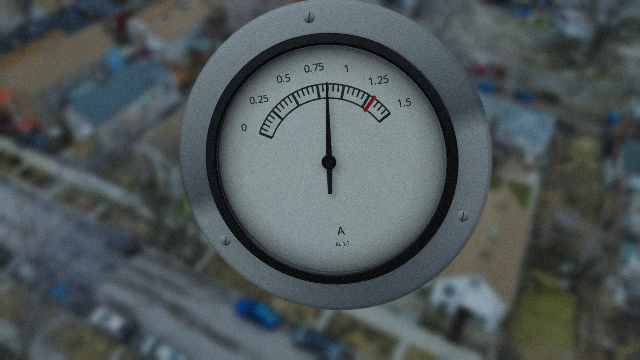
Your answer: {"value": 0.85, "unit": "A"}
